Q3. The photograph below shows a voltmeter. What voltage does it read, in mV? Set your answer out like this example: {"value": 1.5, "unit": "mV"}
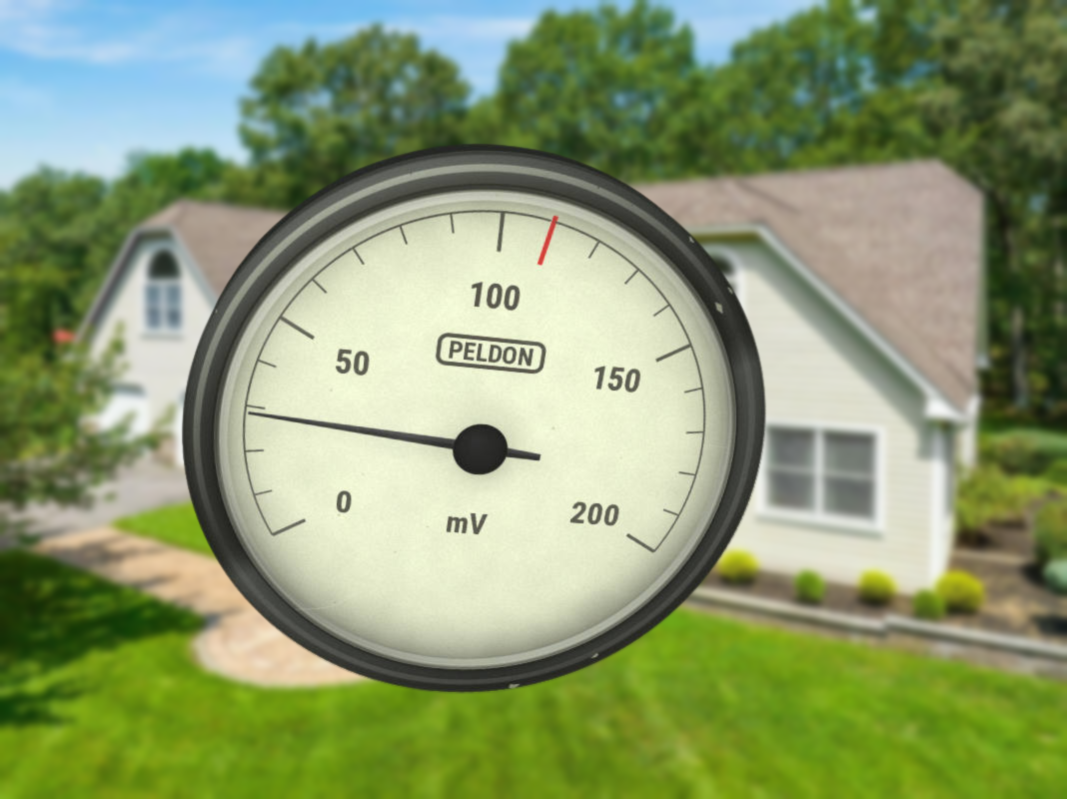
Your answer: {"value": 30, "unit": "mV"}
